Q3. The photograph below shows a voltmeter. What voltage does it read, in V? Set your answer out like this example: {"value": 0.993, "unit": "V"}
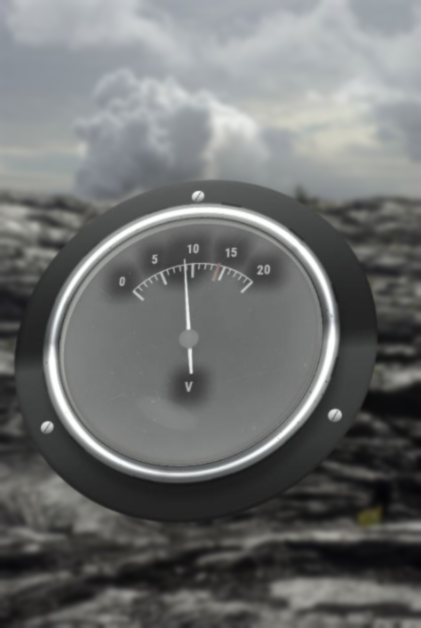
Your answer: {"value": 9, "unit": "V"}
